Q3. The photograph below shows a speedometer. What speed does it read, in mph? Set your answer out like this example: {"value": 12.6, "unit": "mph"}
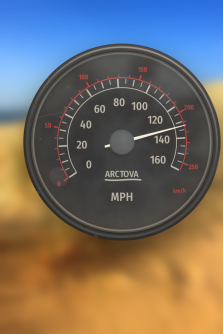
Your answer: {"value": 132.5, "unit": "mph"}
